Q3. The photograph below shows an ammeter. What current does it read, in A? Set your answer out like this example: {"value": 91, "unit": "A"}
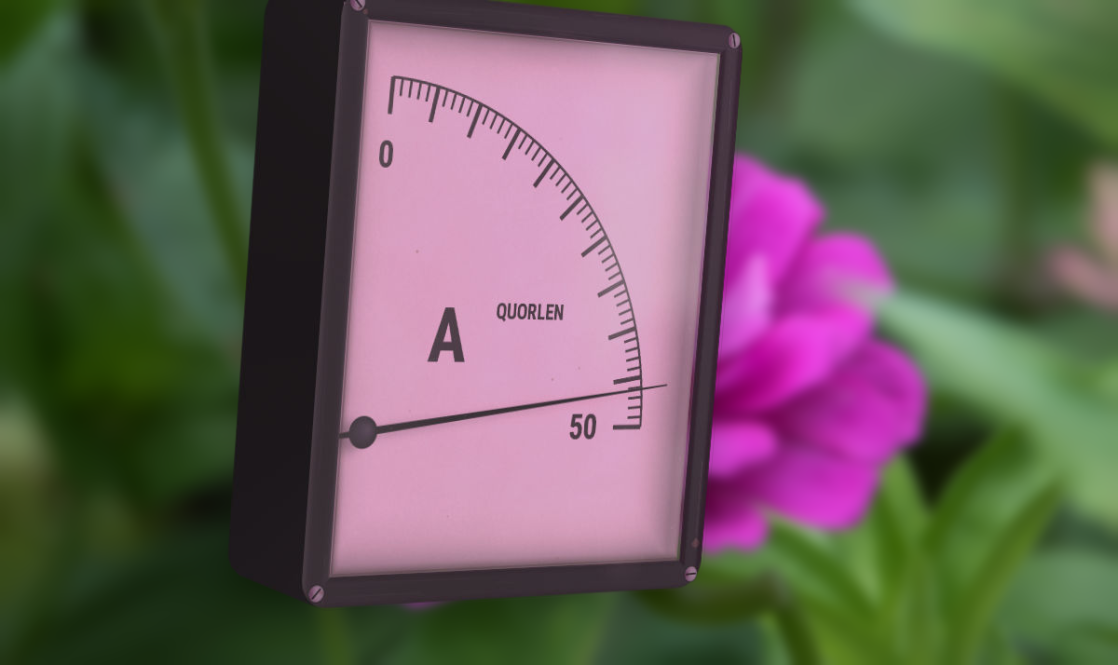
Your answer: {"value": 46, "unit": "A"}
